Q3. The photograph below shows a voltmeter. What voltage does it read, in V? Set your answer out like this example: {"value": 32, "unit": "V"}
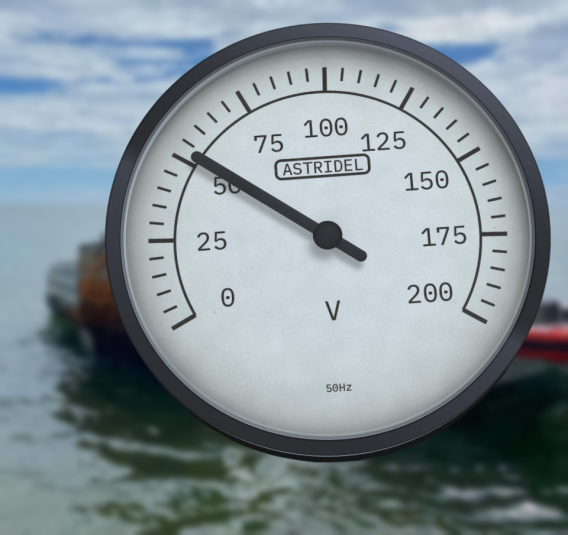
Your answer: {"value": 52.5, "unit": "V"}
